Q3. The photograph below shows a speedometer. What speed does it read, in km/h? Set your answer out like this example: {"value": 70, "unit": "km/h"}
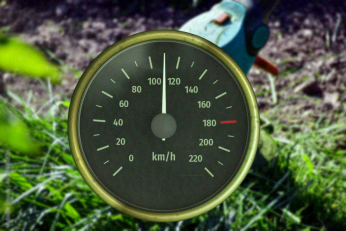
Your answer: {"value": 110, "unit": "km/h"}
